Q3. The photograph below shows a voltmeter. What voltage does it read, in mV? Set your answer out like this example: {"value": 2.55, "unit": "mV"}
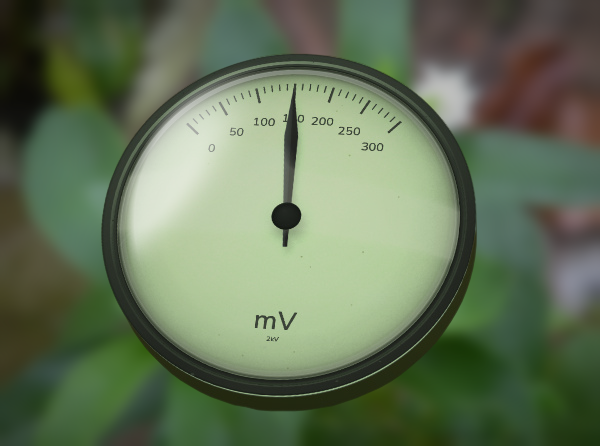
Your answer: {"value": 150, "unit": "mV"}
